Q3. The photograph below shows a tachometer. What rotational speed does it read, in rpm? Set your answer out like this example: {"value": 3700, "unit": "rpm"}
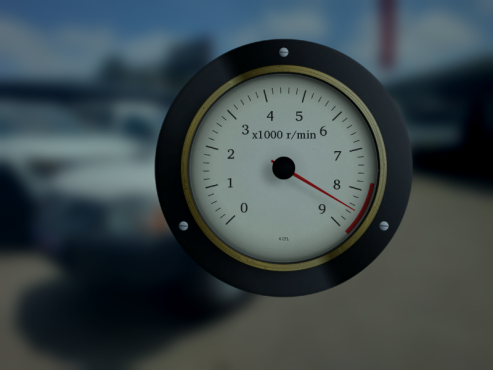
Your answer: {"value": 8500, "unit": "rpm"}
